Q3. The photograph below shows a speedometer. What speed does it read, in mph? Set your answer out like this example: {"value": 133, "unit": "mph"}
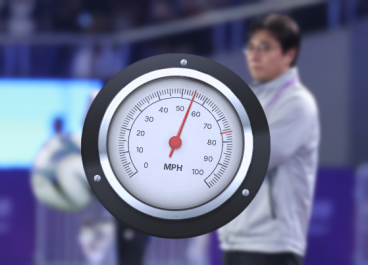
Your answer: {"value": 55, "unit": "mph"}
